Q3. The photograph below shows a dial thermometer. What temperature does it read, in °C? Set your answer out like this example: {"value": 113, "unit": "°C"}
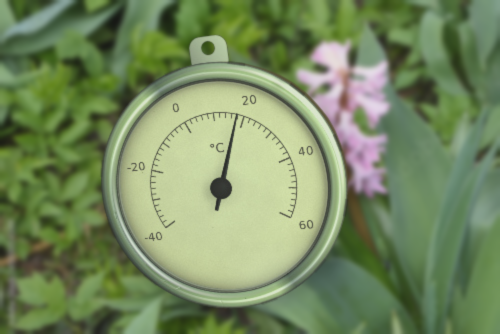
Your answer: {"value": 18, "unit": "°C"}
